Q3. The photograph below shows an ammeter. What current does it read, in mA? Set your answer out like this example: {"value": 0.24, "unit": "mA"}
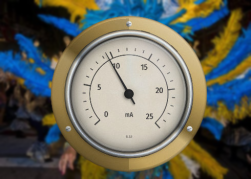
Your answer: {"value": 9.5, "unit": "mA"}
